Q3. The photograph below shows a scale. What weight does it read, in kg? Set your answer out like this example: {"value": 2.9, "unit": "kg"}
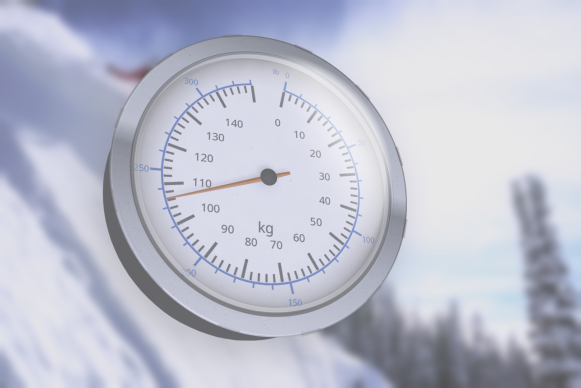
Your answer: {"value": 106, "unit": "kg"}
